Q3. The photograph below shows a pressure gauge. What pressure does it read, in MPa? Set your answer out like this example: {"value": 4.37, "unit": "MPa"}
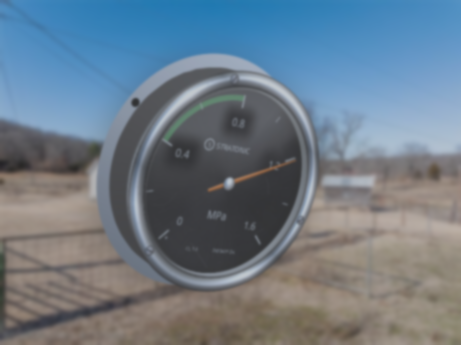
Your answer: {"value": 1.2, "unit": "MPa"}
